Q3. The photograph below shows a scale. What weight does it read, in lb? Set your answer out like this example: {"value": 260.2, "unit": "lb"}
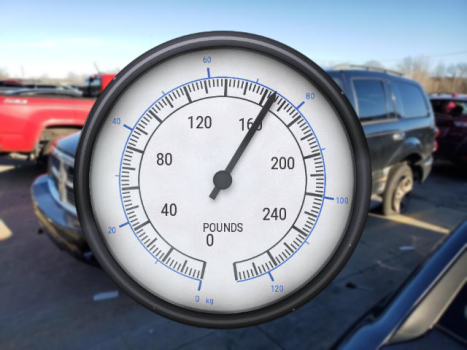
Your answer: {"value": 164, "unit": "lb"}
